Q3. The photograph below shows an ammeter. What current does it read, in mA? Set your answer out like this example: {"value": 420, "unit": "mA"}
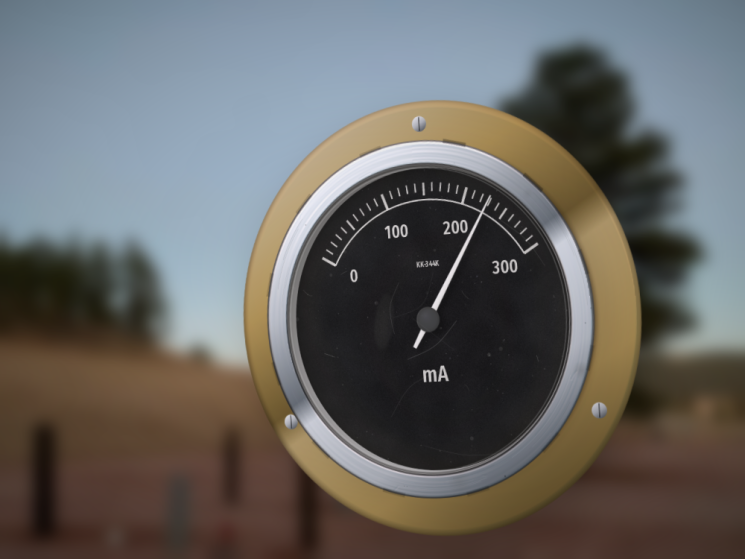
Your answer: {"value": 230, "unit": "mA"}
